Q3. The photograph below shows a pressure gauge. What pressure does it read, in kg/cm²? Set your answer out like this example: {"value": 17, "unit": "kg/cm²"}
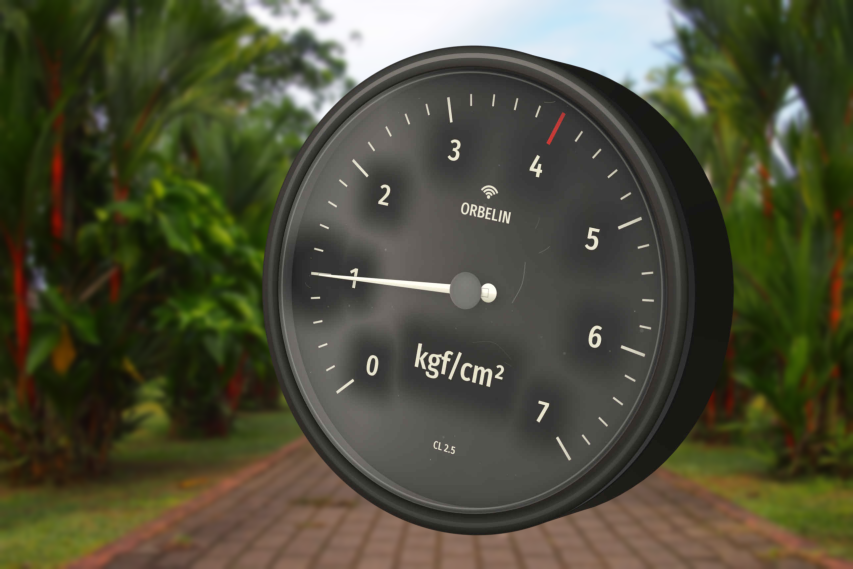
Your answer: {"value": 1, "unit": "kg/cm²"}
